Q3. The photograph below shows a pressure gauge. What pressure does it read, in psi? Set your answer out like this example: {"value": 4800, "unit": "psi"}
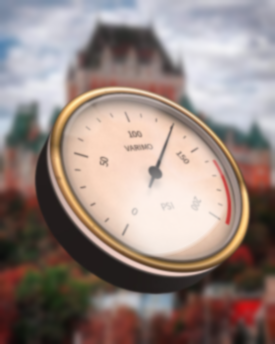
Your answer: {"value": 130, "unit": "psi"}
